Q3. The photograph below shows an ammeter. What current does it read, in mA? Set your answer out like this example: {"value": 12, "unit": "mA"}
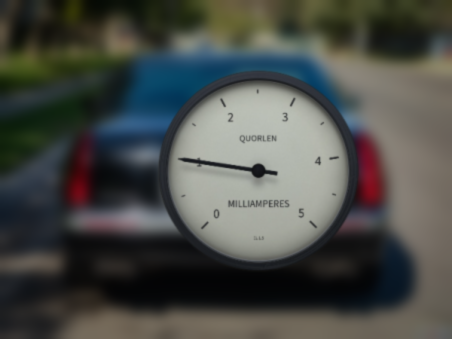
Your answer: {"value": 1, "unit": "mA"}
